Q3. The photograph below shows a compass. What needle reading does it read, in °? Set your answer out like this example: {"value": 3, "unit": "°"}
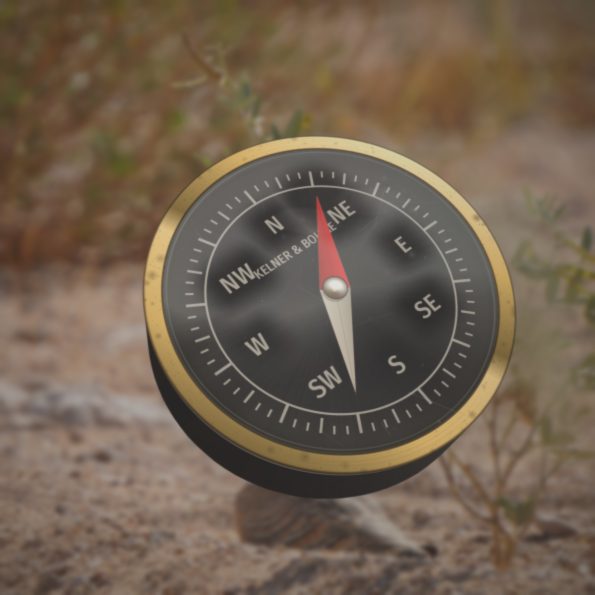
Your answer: {"value": 30, "unit": "°"}
